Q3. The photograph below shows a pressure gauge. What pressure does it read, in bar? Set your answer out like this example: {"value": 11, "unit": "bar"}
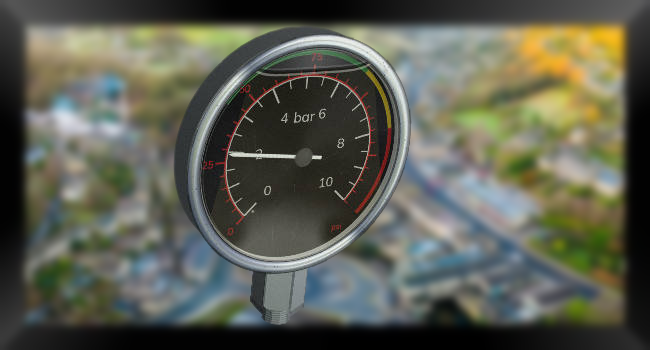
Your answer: {"value": 2, "unit": "bar"}
